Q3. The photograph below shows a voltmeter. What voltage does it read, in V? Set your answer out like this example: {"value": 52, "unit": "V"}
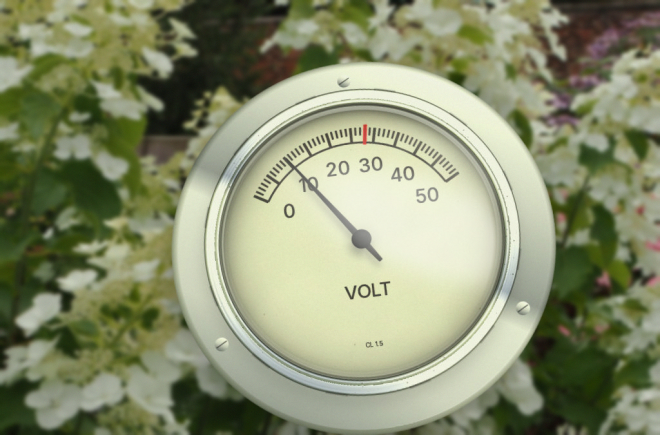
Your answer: {"value": 10, "unit": "V"}
